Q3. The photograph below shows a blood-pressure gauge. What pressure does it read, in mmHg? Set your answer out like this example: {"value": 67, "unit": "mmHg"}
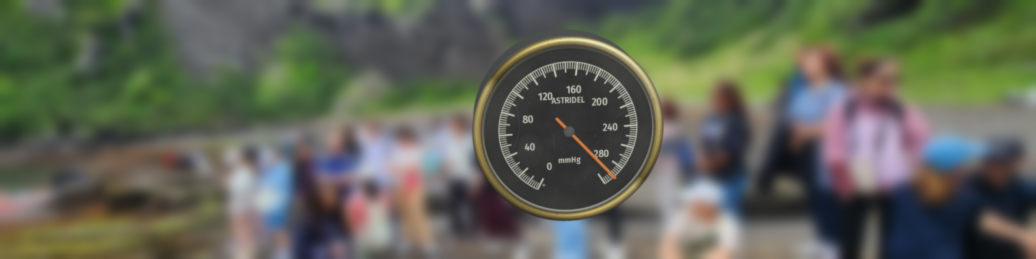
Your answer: {"value": 290, "unit": "mmHg"}
